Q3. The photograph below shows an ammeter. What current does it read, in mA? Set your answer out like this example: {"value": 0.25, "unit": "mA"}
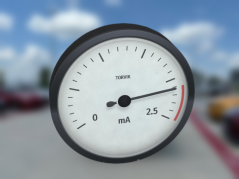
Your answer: {"value": 2.1, "unit": "mA"}
